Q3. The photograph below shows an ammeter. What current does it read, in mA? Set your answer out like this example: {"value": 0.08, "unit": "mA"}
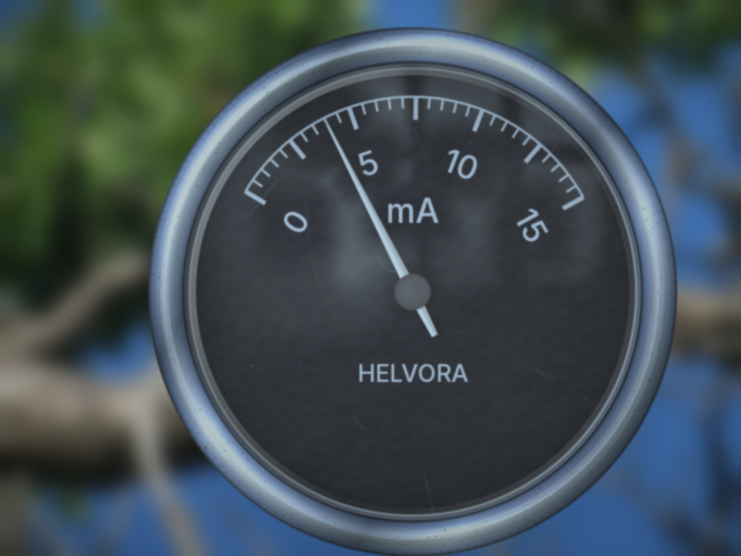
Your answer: {"value": 4, "unit": "mA"}
